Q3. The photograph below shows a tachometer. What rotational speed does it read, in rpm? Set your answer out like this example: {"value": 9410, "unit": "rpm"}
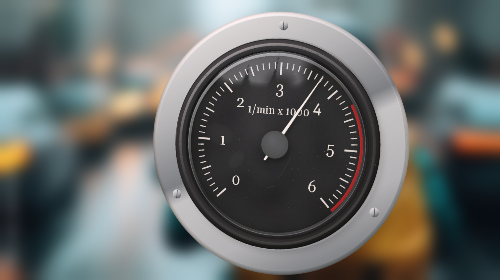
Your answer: {"value": 3700, "unit": "rpm"}
